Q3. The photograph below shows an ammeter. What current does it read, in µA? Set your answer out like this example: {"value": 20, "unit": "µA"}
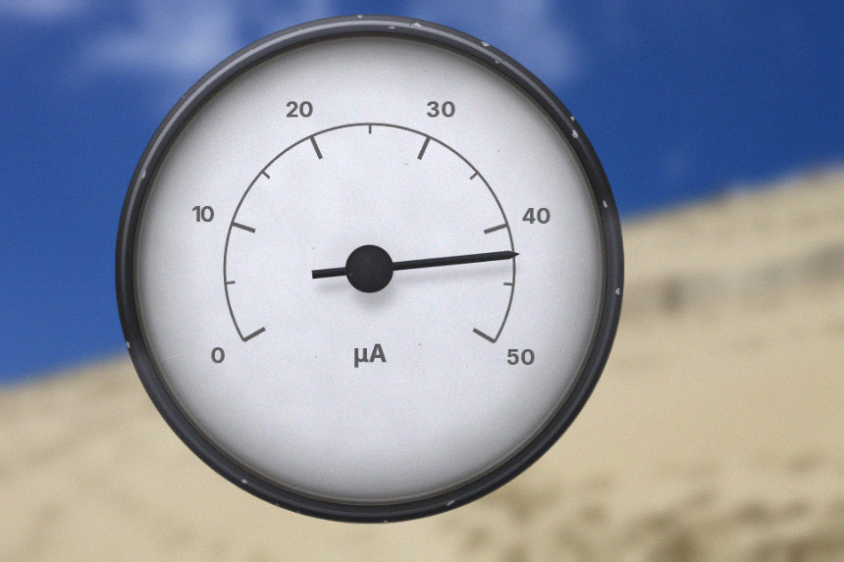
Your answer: {"value": 42.5, "unit": "µA"}
